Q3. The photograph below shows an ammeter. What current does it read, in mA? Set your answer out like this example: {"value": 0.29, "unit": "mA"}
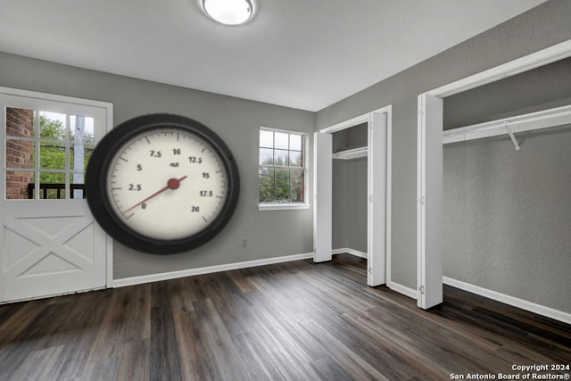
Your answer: {"value": 0.5, "unit": "mA"}
